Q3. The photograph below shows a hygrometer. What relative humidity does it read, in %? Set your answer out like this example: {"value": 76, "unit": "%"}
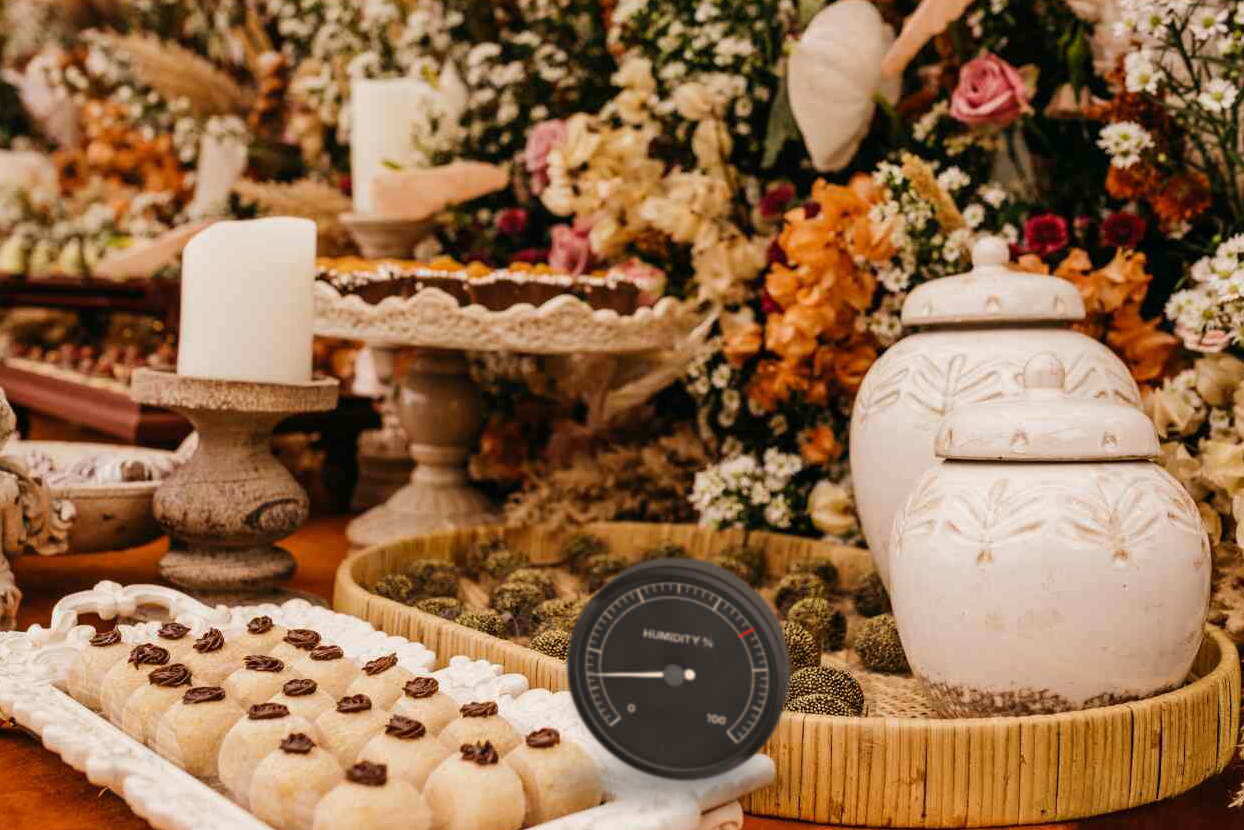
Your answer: {"value": 14, "unit": "%"}
